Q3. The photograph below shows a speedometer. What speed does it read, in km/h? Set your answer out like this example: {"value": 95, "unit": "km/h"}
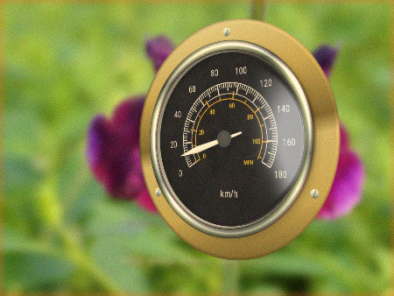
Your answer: {"value": 10, "unit": "km/h"}
